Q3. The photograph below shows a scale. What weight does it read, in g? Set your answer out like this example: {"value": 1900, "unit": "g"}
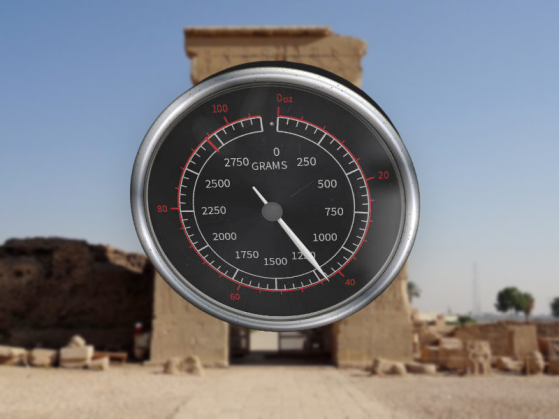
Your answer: {"value": 1200, "unit": "g"}
